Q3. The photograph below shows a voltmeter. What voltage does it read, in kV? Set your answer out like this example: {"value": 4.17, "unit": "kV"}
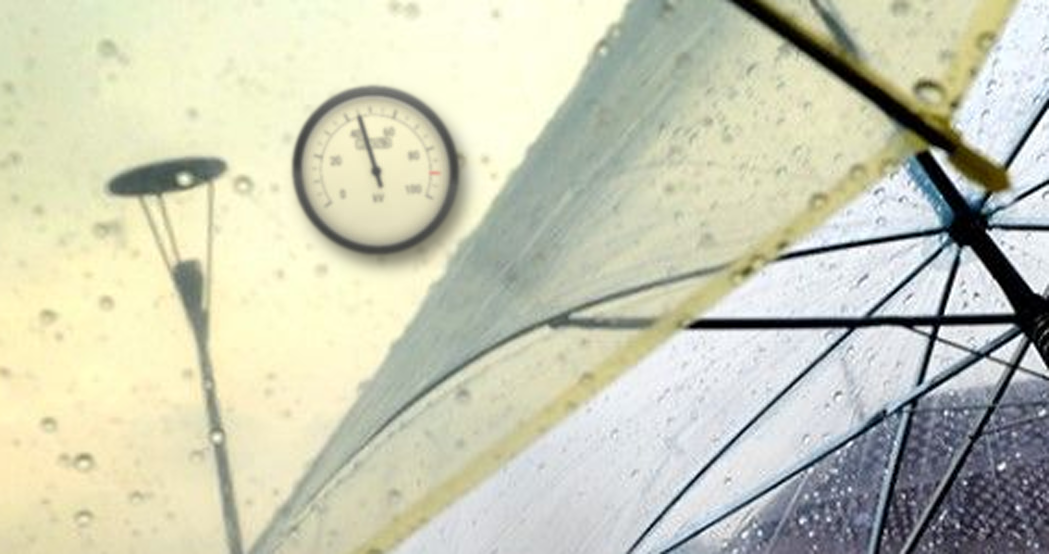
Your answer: {"value": 45, "unit": "kV"}
